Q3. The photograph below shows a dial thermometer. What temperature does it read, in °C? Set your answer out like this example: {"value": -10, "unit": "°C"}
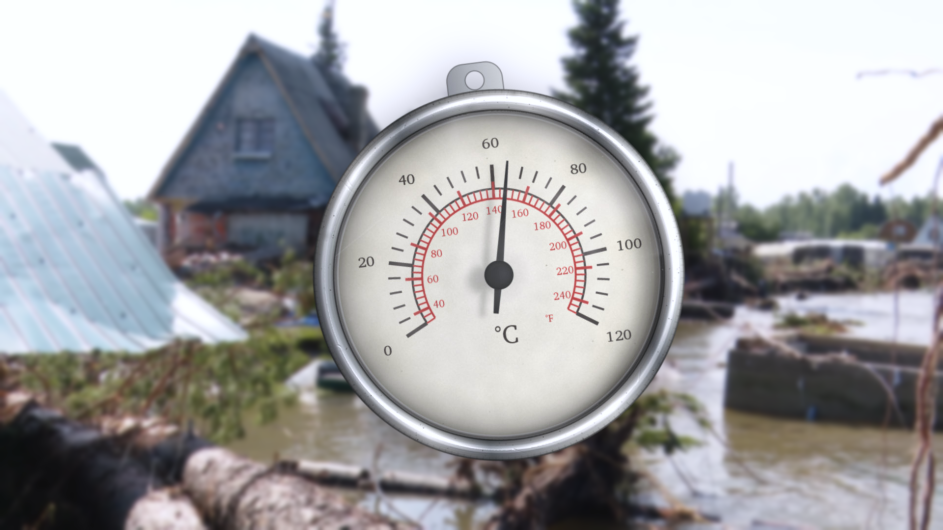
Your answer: {"value": 64, "unit": "°C"}
